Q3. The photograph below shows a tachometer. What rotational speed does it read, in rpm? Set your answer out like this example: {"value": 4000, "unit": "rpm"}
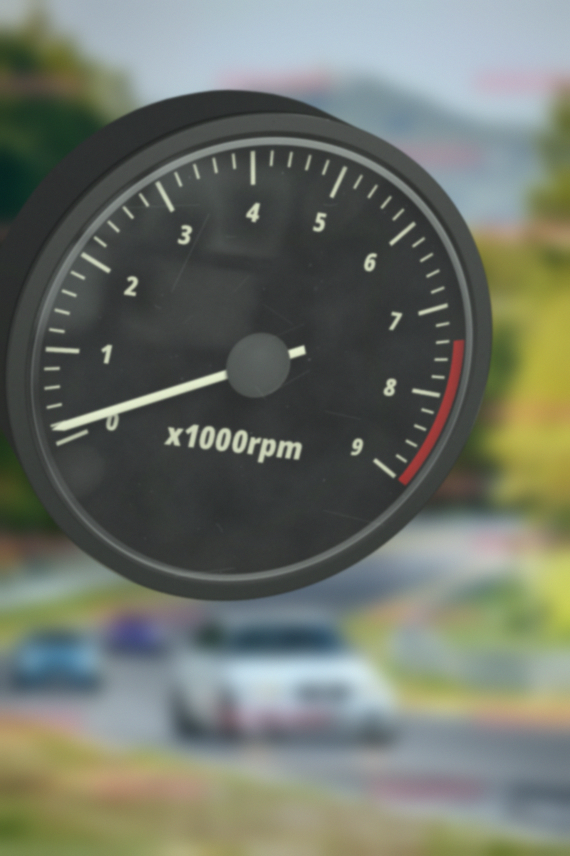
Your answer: {"value": 200, "unit": "rpm"}
